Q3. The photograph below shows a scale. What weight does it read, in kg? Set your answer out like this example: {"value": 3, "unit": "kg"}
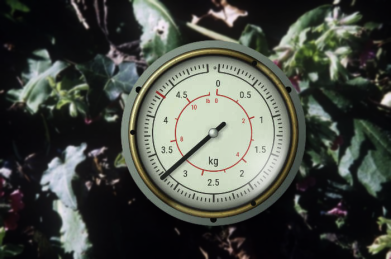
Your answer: {"value": 3.2, "unit": "kg"}
